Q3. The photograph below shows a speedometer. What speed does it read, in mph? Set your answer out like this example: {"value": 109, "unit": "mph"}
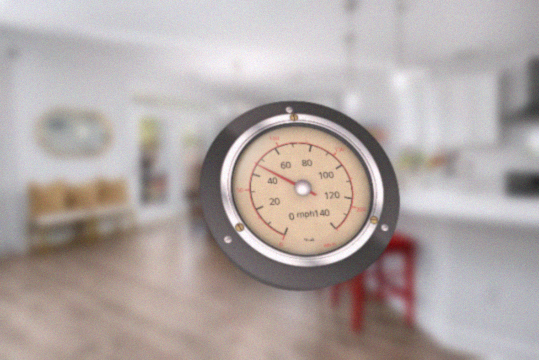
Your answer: {"value": 45, "unit": "mph"}
